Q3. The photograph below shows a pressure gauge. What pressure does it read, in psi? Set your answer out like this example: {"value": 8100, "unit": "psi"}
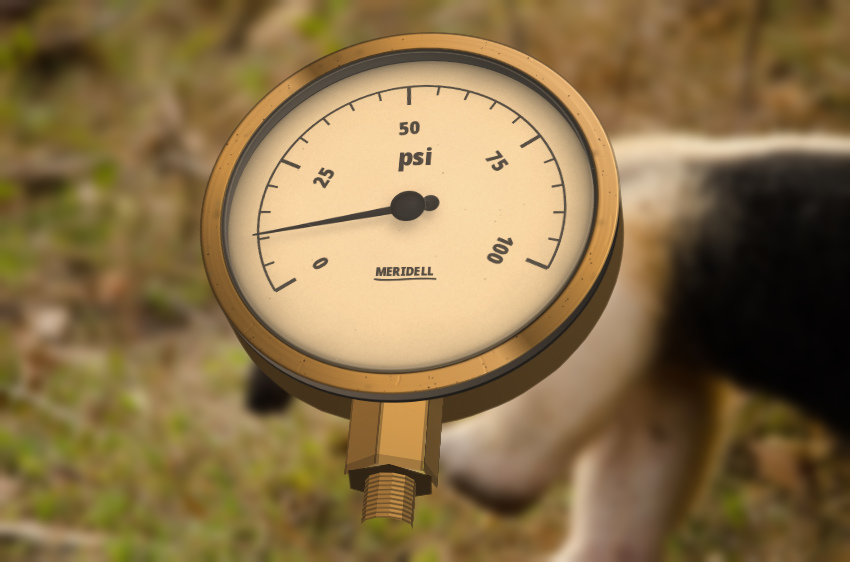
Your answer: {"value": 10, "unit": "psi"}
